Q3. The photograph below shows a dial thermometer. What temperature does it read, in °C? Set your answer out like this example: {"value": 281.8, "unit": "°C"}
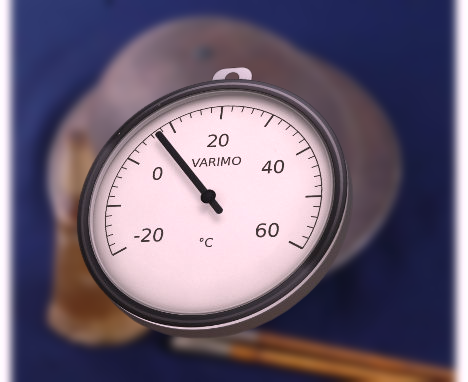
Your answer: {"value": 7, "unit": "°C"}
